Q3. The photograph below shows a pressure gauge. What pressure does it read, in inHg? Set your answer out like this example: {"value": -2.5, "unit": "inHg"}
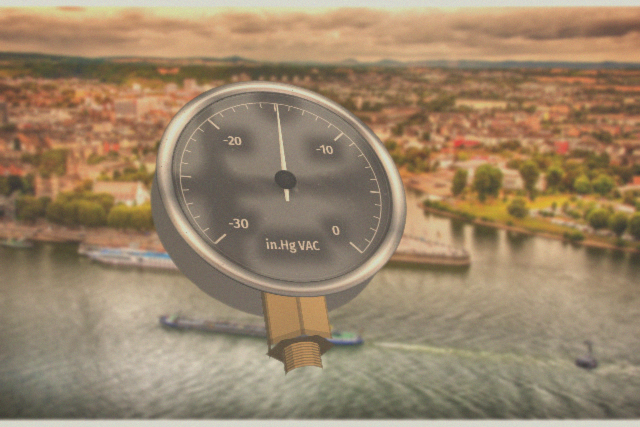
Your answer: {"value": -15, "unit": "inHg"}
